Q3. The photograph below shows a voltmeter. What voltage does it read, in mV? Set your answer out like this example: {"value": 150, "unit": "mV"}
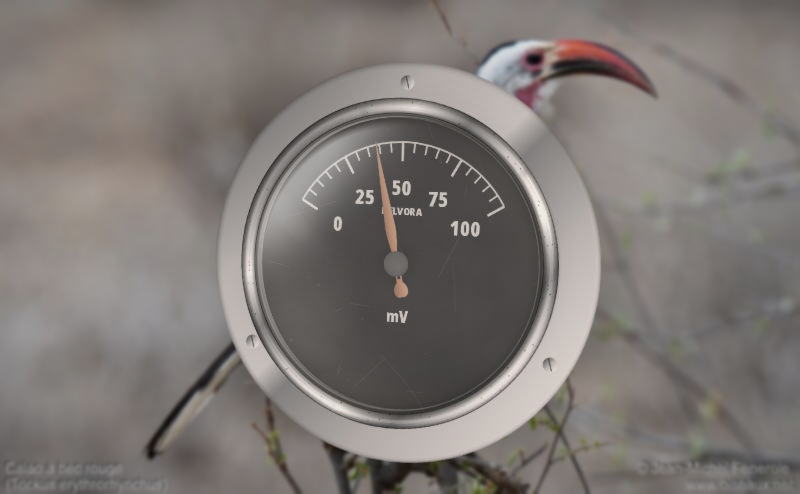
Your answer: {"value": 40, "unit": "mV"}
